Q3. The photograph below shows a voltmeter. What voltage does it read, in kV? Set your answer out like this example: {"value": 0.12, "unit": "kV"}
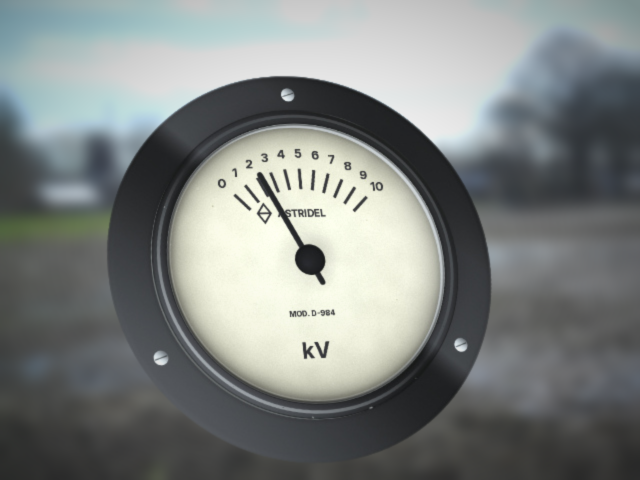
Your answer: {"value": 2, "unit": "kV"}
